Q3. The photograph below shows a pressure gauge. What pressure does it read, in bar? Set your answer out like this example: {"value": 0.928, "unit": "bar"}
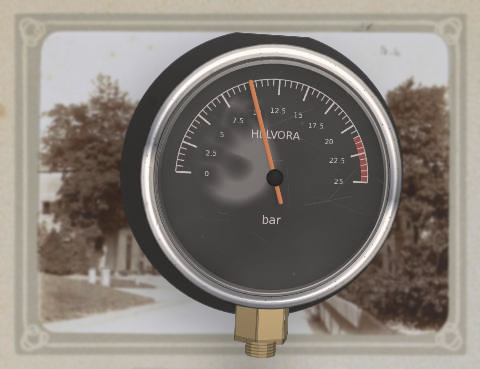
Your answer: {"value": 10, "unit": "bar"}
